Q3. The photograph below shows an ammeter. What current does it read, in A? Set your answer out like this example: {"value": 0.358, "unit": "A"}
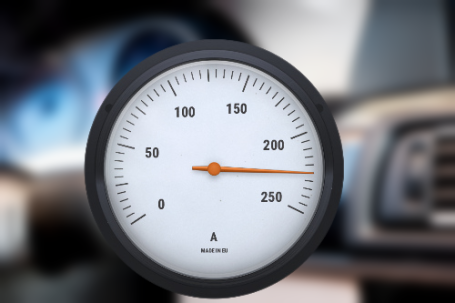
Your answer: {"value": 225, "unit": "A"}
